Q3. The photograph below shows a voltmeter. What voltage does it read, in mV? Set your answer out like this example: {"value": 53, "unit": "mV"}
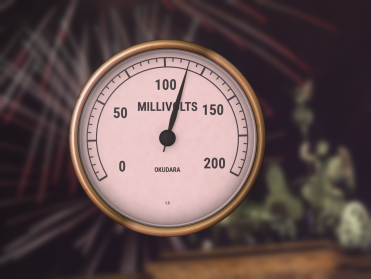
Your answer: {"value": 115, "unit": "mV"}
